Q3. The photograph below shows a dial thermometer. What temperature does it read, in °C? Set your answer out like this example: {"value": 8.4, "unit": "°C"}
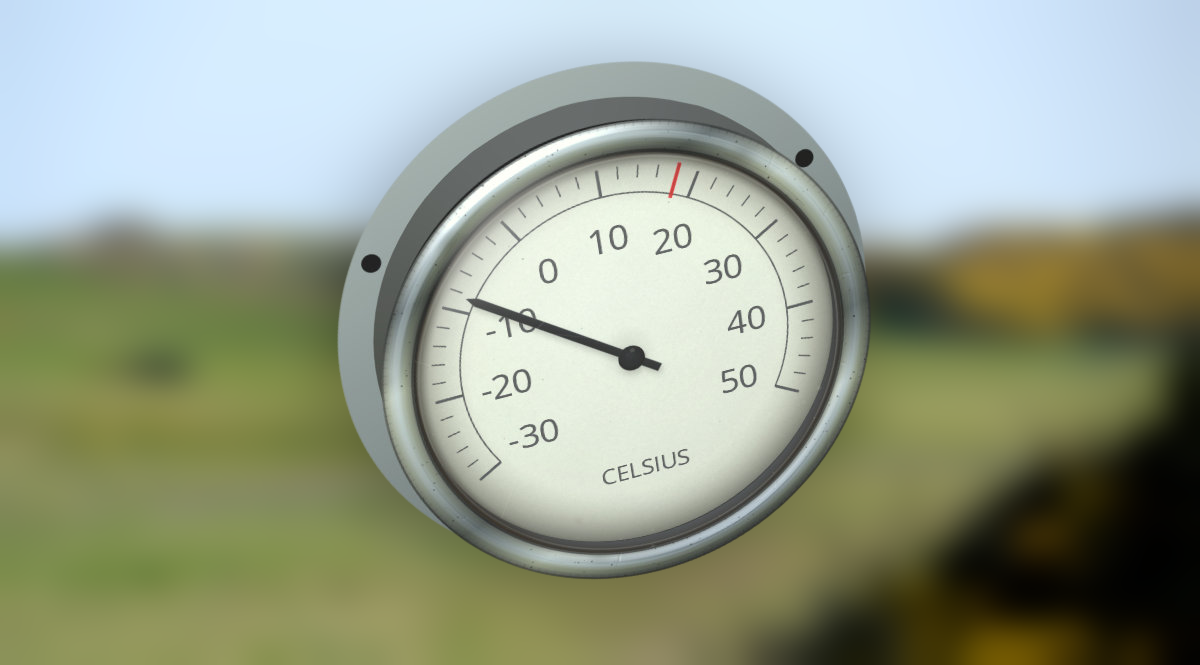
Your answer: {"value": -8, "unit": "°C"}
